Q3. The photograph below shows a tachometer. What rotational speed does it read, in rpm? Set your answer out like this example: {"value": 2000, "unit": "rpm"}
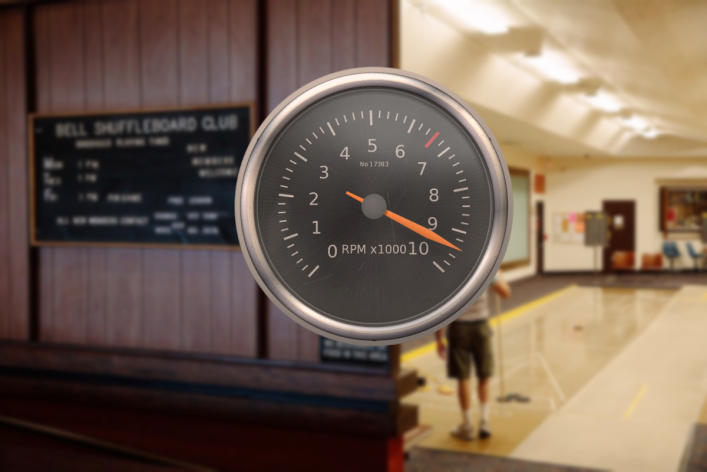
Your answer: {"value": 9400, "unit": "rpm"}
